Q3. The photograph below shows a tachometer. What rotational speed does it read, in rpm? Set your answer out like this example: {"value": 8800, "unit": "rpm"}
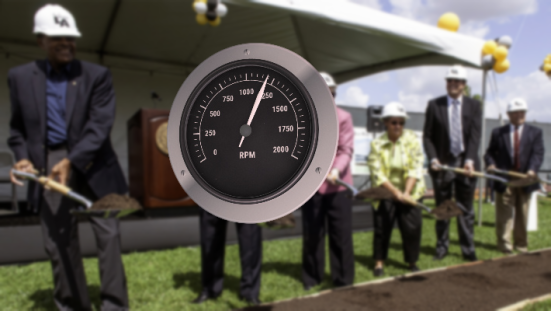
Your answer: {"value": 1200, "unit": "rpm"}
